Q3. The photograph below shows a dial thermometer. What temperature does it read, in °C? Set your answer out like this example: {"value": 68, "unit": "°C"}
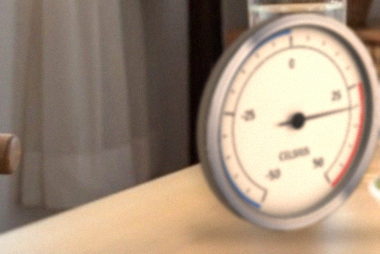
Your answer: {"value": 30, "unit": "°C"}
